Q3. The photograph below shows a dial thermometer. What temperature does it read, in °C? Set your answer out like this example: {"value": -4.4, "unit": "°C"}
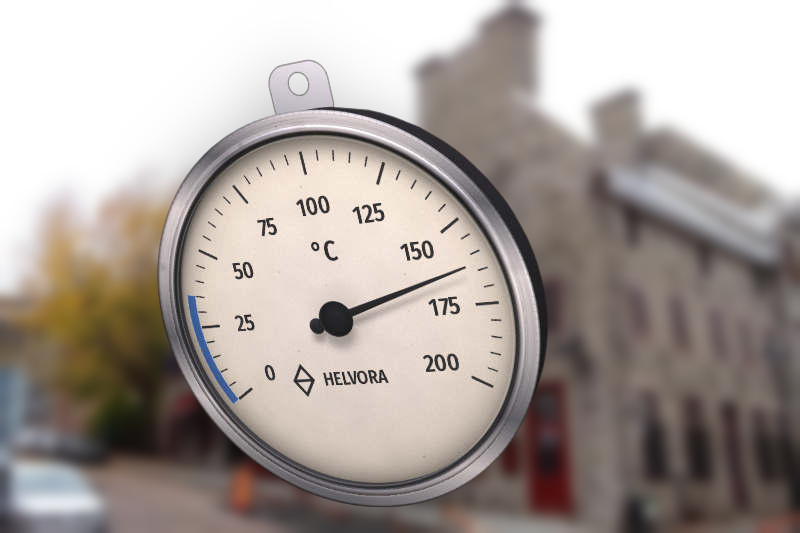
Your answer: {"value": 162.5, "unit": "°C"}
